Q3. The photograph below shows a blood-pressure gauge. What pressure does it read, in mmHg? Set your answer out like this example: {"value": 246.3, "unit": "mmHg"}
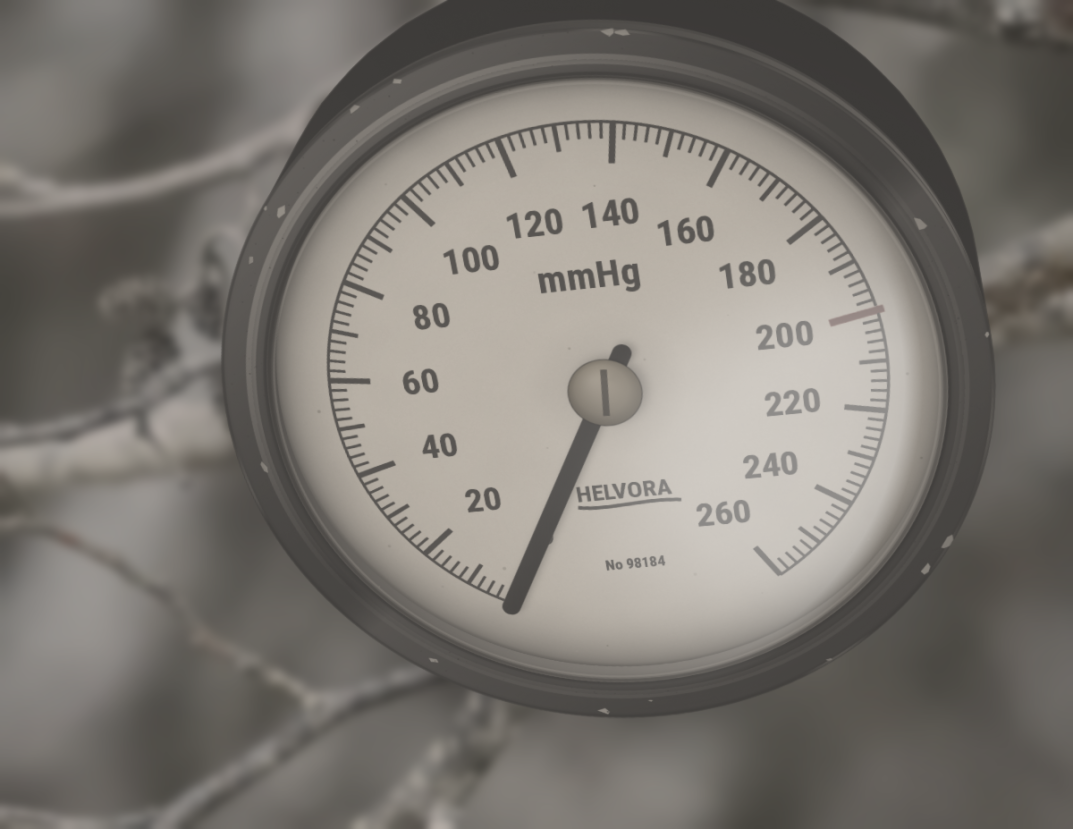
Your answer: {"value": 1, "unit": "mmHg"}
